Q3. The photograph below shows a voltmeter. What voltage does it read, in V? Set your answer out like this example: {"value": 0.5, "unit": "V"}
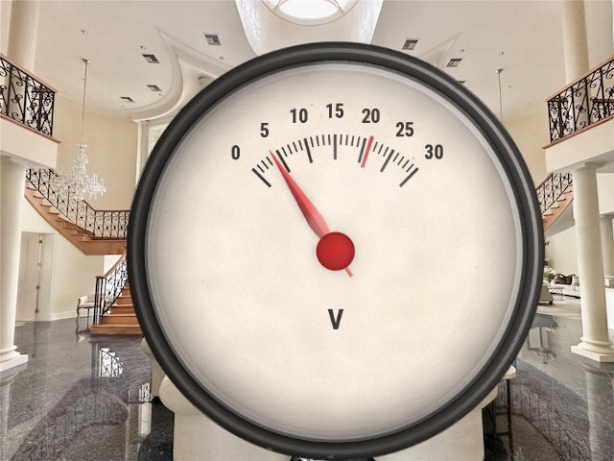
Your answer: {"value": 4, "unit": "V"}
